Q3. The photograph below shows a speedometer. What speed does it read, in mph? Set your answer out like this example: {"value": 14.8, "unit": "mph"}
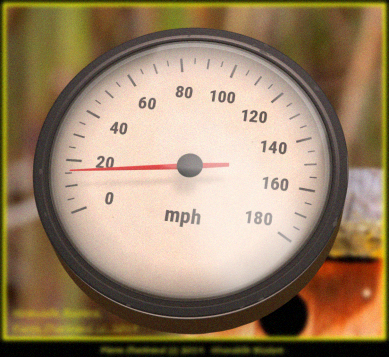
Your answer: {"value": 15, "unit": "mph"}
